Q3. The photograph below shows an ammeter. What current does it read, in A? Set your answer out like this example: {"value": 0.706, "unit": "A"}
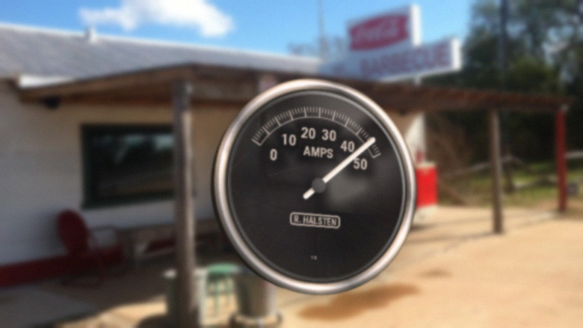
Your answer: {"value": 45, "unit": "A"}
